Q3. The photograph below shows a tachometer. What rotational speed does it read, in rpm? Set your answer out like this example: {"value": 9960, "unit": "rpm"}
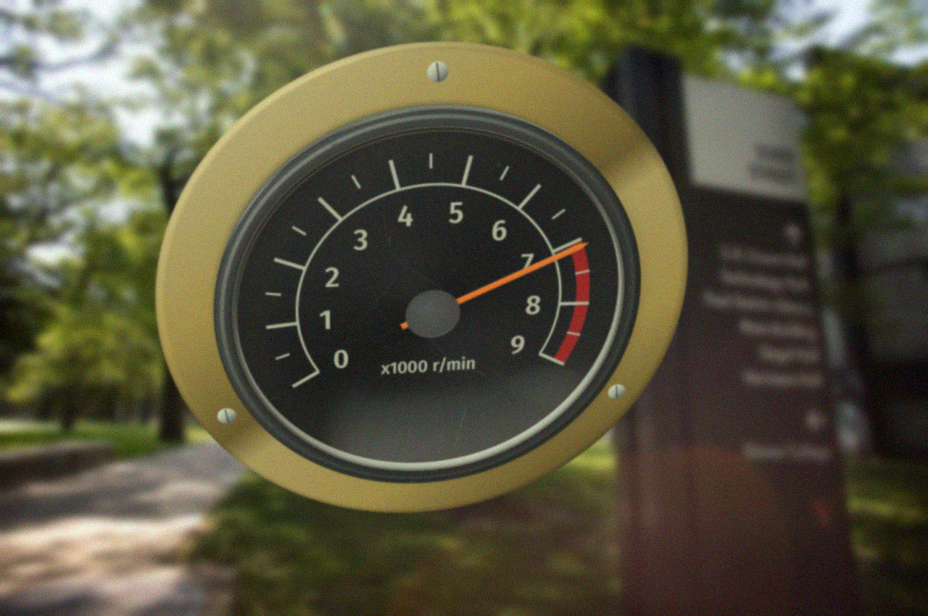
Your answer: {"value": 7000, "unit": "rpm"}
